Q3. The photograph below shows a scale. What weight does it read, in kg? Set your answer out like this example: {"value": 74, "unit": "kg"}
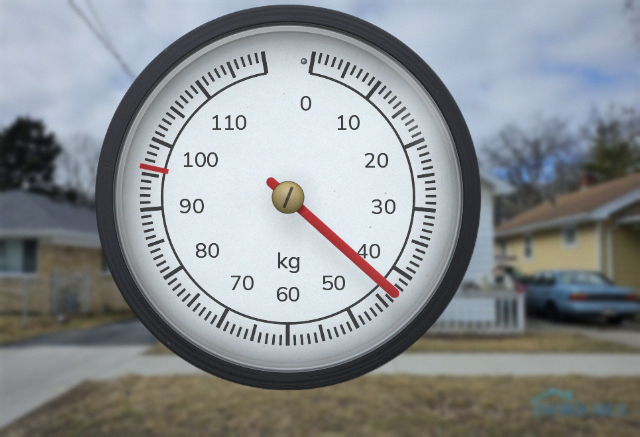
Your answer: {"value": 43, "unit": "kg"}
